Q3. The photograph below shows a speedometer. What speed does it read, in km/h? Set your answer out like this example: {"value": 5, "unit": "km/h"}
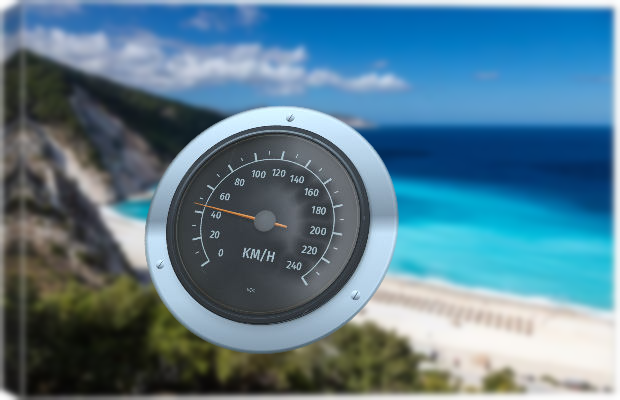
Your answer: {"value": 45, "unit": "km/h"}
